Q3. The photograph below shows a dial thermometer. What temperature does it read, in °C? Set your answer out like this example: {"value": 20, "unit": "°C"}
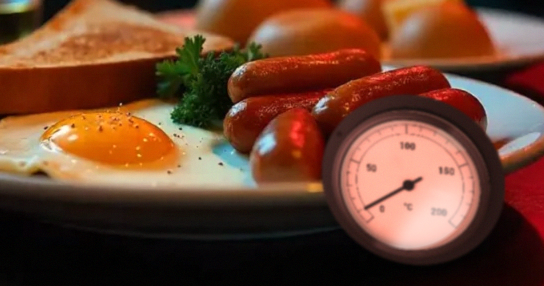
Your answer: {"value": 10, "unit": "°C"}
